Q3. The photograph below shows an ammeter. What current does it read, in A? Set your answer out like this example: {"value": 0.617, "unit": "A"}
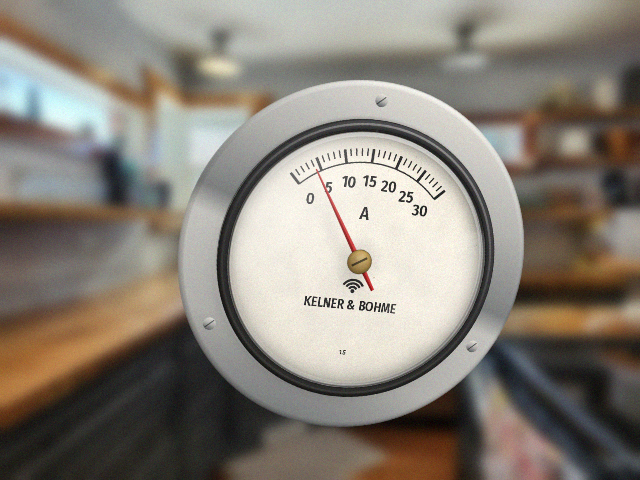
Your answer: {"value": 4, "unit": "A"}
